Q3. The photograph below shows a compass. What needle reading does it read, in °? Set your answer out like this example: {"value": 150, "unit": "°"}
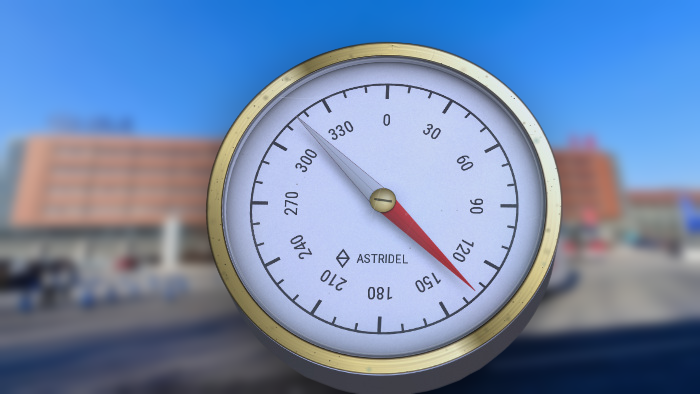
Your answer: {"value": 135, "unit": "°"}
